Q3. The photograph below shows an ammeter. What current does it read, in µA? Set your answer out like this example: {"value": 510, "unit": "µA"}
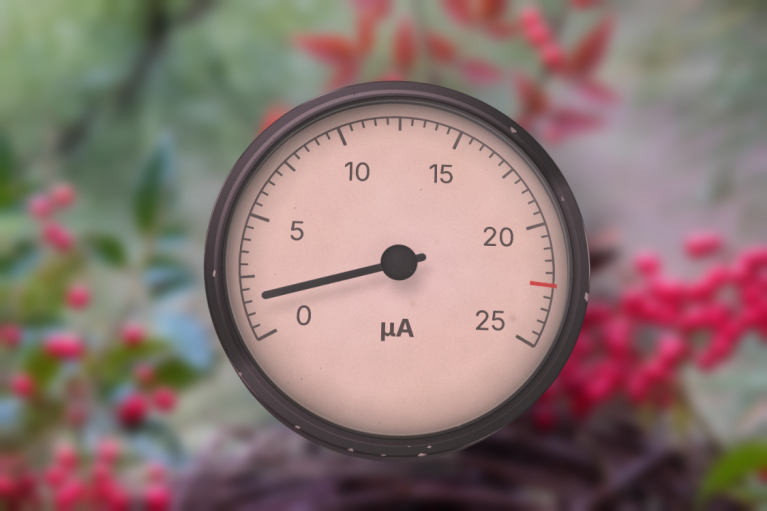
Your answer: {"value": 1.5, "unit": "µA"}
